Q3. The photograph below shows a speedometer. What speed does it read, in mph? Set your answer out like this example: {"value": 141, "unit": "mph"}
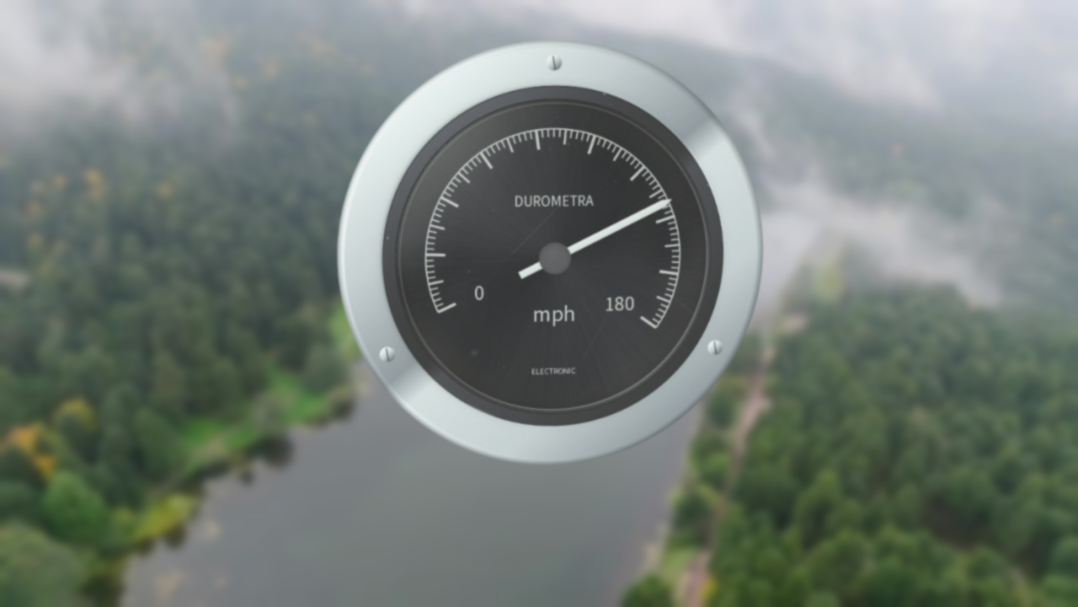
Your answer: {"value": 134, "unit": "mph"}
